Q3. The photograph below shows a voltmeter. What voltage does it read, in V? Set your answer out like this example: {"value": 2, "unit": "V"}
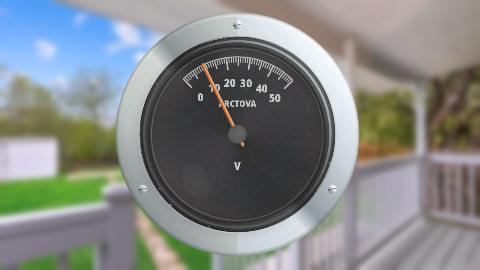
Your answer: {"value": 10, "unit": "V"}
